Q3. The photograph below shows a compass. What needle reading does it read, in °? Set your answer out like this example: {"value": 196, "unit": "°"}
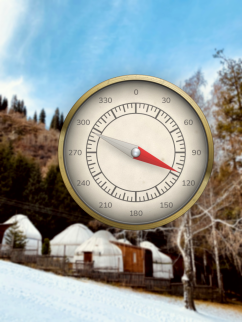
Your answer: {"value": 115, "unit": "°"}
